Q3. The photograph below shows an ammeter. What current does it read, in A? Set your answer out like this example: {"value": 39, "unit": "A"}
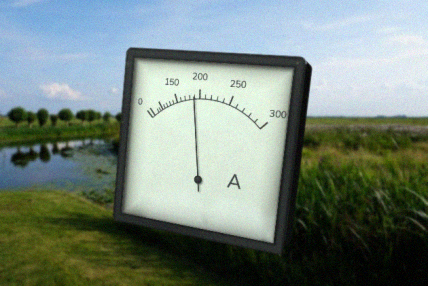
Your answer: {"value": 190, "unit": "A"}
